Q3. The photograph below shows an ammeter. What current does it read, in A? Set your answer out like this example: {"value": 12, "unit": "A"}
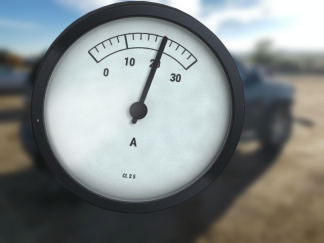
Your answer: {"value": 20, "unit": "A"}
